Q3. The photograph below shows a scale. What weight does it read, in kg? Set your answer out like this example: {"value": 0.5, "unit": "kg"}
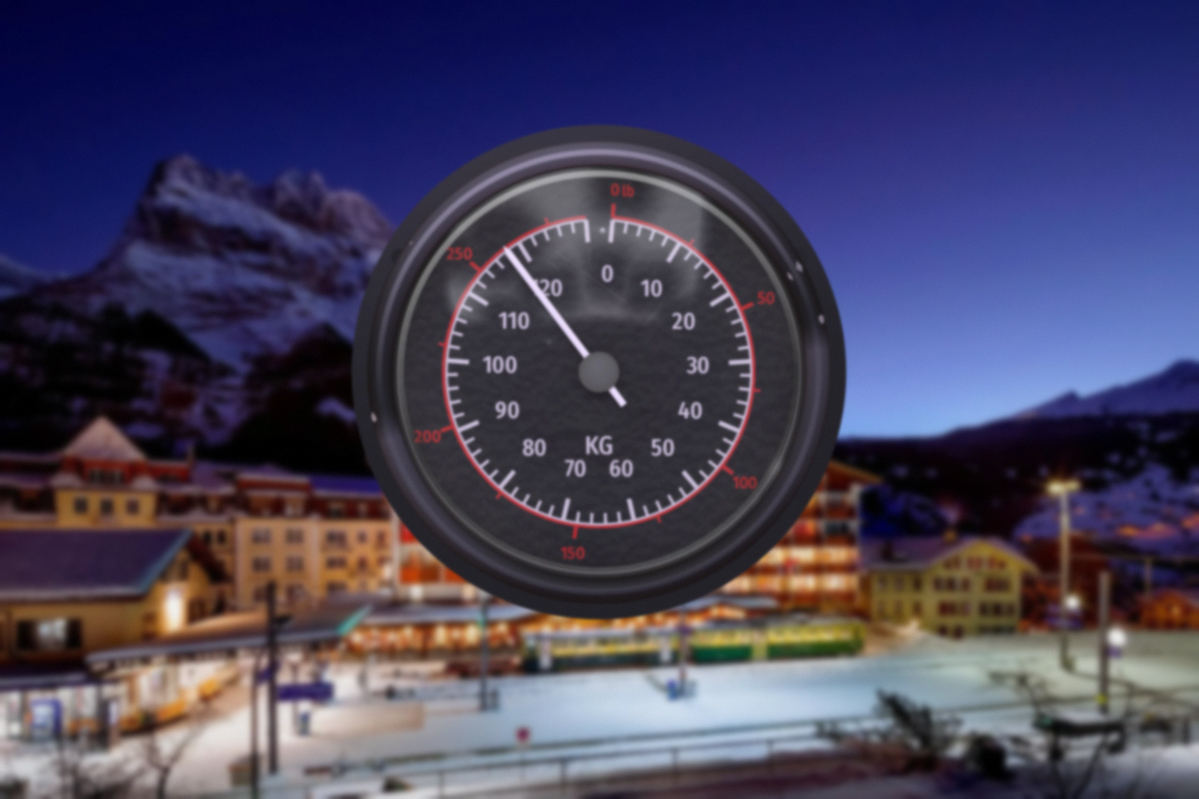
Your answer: {"value": 118, "unit": "kg"}
